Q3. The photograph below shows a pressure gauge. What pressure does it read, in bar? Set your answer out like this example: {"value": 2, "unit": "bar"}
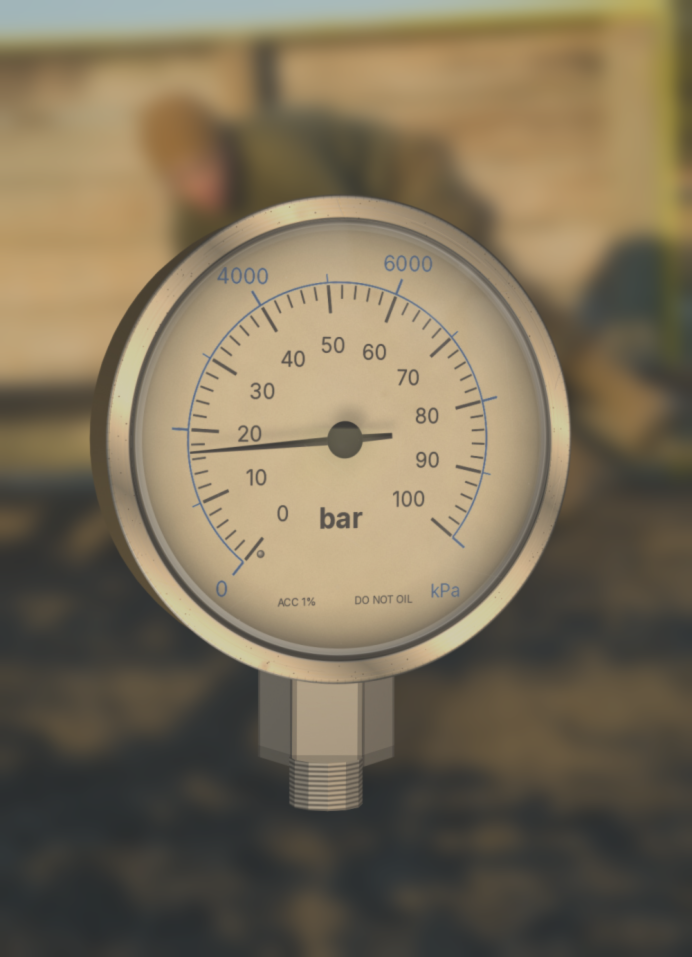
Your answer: {"value": 17, "unit": "bar"}
